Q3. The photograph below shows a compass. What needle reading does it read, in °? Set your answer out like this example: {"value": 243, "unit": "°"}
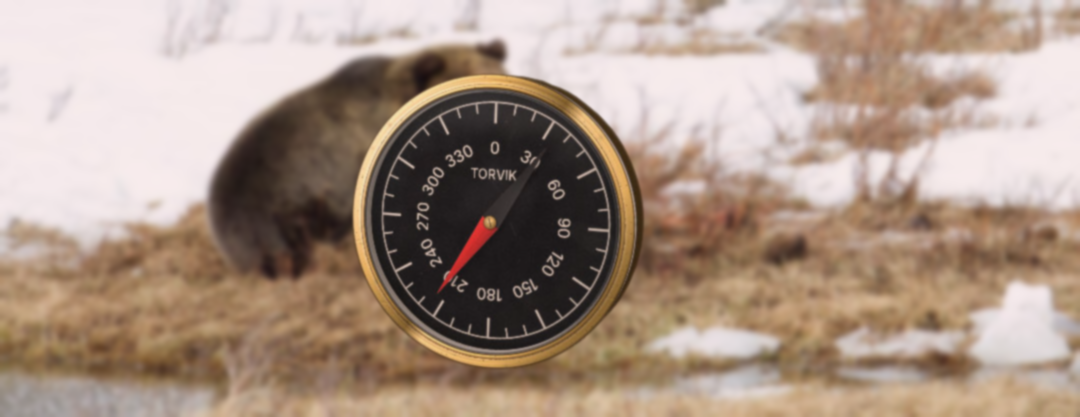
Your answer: {"value": 215, "unit": "°"}
